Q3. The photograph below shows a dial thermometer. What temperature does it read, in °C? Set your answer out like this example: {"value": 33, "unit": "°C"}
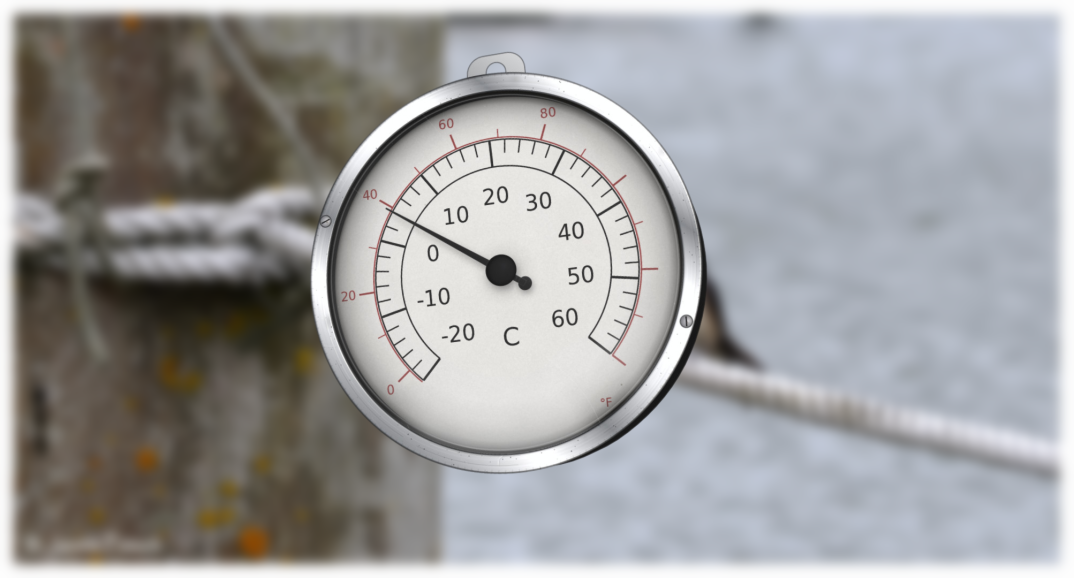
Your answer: {"value": 4, "unit": "°C"}
